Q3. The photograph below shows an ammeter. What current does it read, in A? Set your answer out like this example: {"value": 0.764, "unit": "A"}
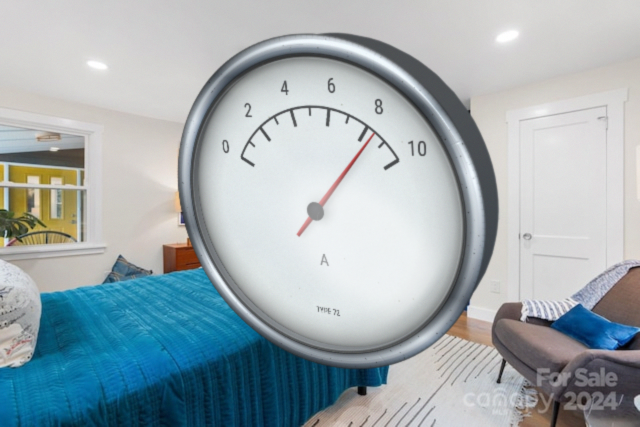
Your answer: {"value": 8.5, "unit": "A"}
